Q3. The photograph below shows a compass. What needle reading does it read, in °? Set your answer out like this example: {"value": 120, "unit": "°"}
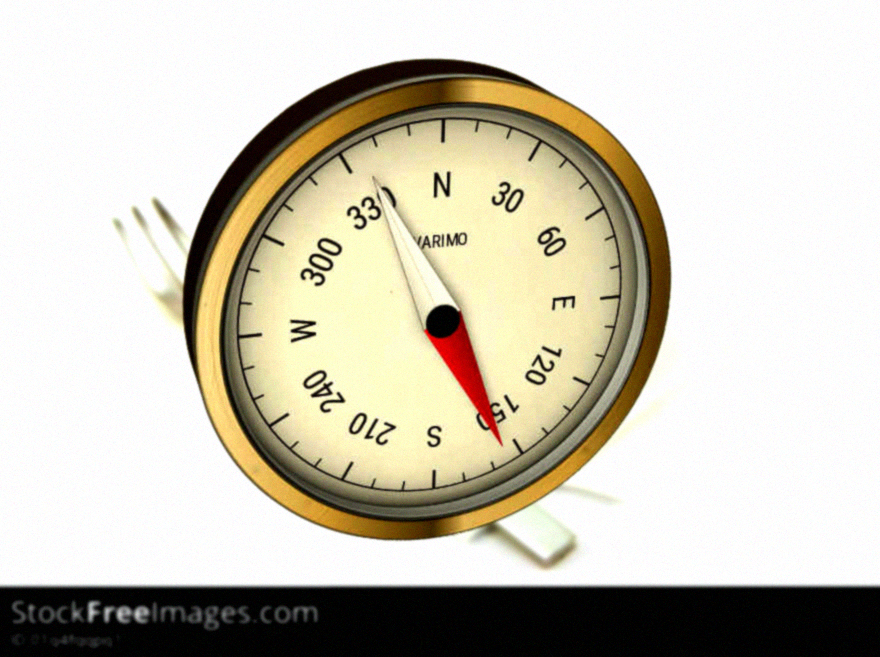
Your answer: {"value": 155, "unit": "°"}
